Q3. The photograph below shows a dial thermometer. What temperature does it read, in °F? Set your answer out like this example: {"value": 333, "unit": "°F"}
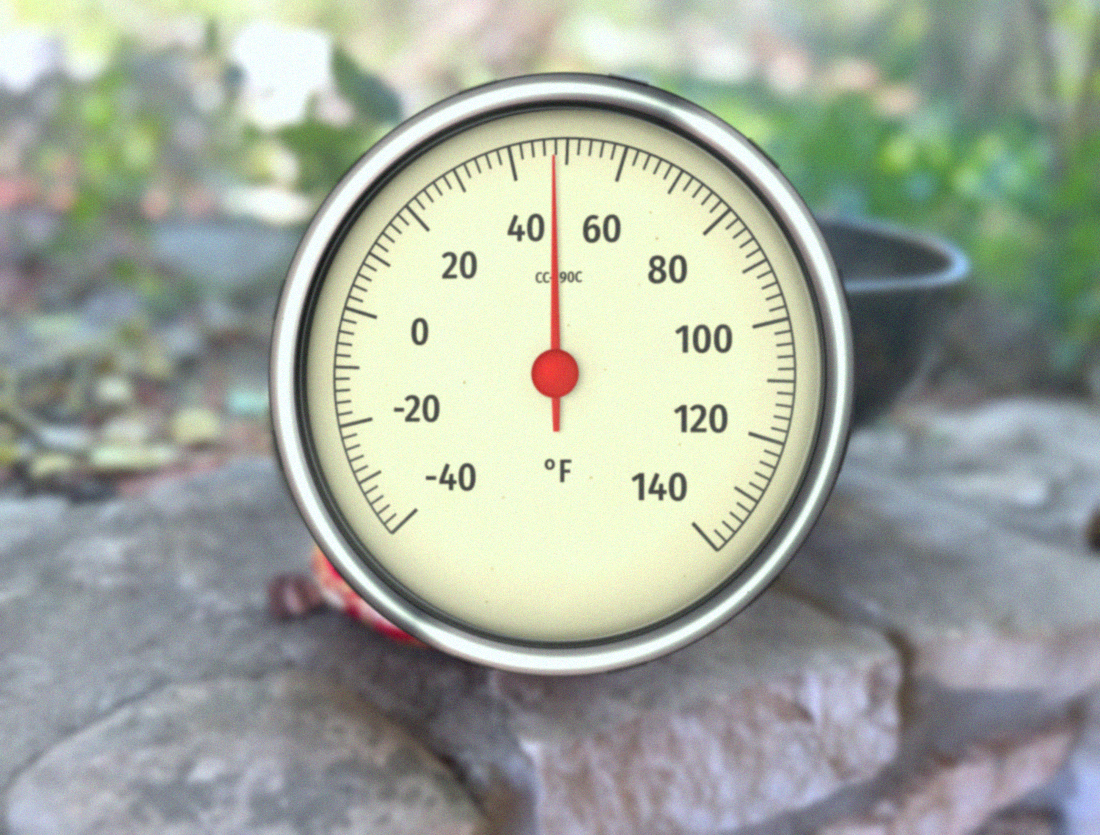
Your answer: {"value": 48, "unit": "°F"}
